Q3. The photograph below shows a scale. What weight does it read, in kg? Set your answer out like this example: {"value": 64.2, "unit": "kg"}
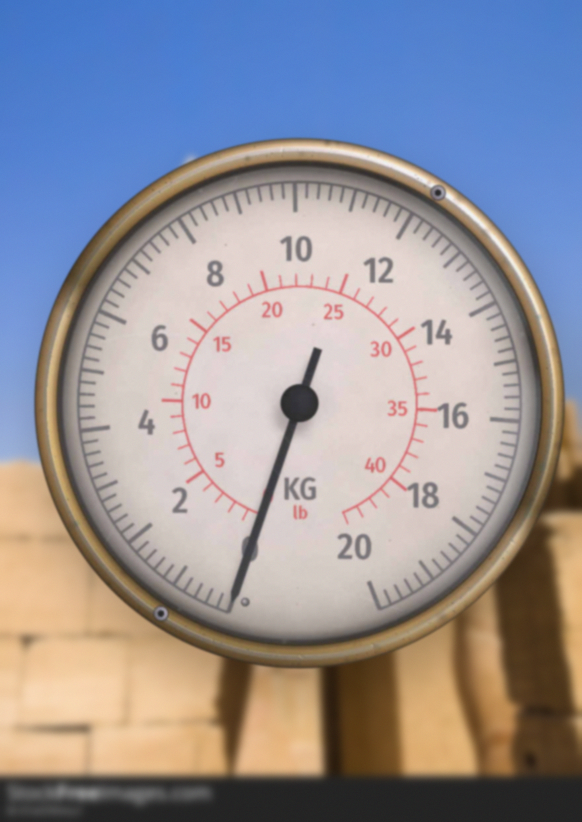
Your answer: {"value": 0, "unit": "kg"}
